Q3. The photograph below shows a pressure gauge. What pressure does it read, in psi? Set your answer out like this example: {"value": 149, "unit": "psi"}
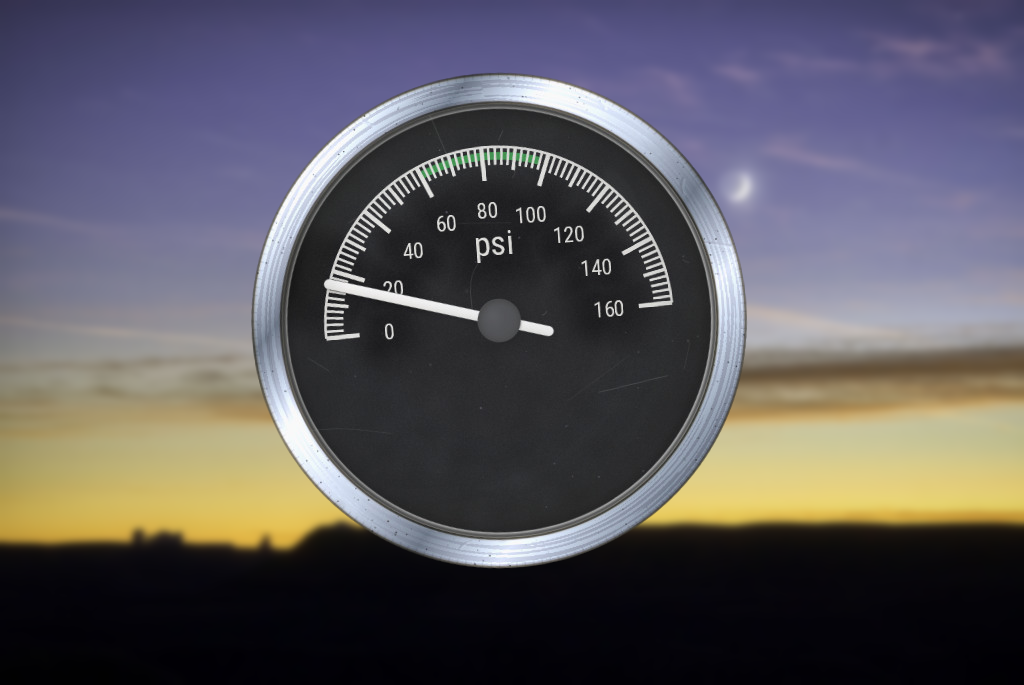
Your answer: {"value": 16, "unit": "psi"}
